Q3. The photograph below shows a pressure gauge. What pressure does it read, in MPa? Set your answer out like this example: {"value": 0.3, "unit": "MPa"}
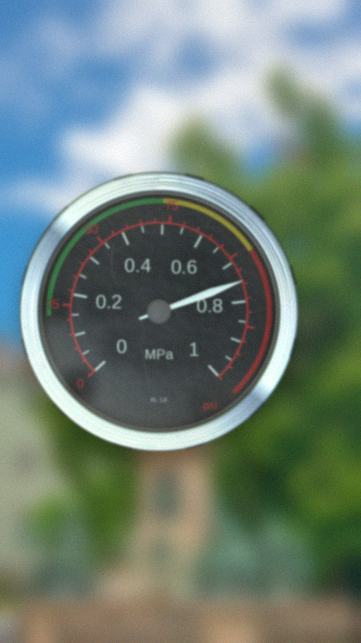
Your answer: {"value": 0.75, "unit": "MPa"}
